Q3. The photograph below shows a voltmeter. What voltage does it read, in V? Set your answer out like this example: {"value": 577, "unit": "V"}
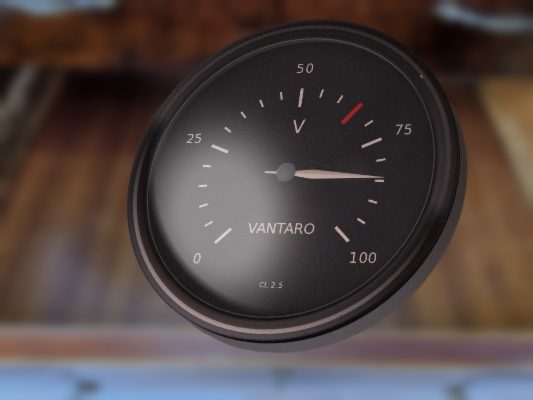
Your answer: {"value": 85, "unit": "V"}
